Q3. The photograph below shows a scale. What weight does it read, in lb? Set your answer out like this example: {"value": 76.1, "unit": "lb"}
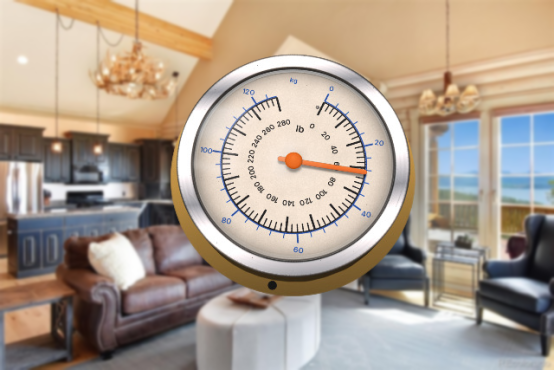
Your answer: {"value": 64, "unit": "lb"}
